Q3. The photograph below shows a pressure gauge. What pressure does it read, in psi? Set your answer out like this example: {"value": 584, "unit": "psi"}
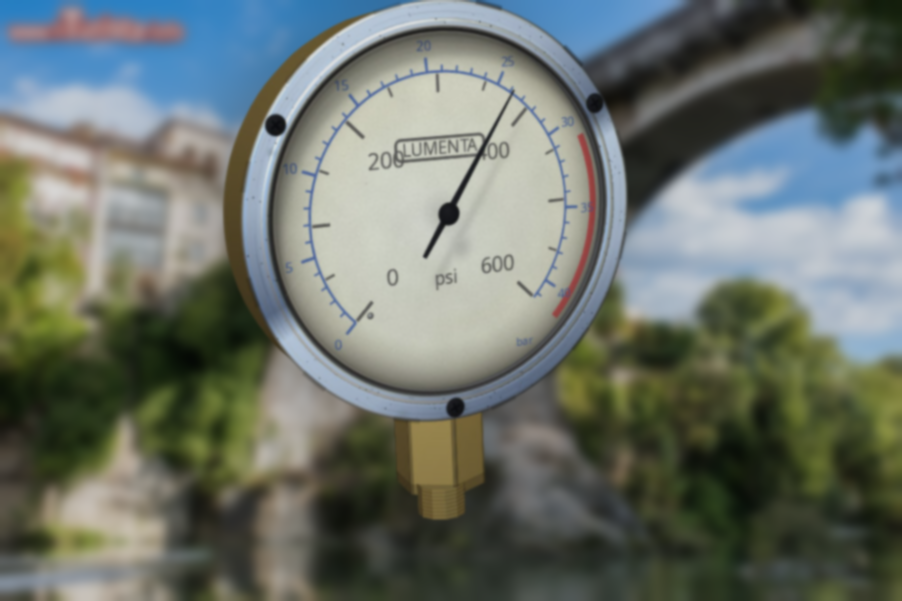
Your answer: {"value": 375, "unit": "psi"}
